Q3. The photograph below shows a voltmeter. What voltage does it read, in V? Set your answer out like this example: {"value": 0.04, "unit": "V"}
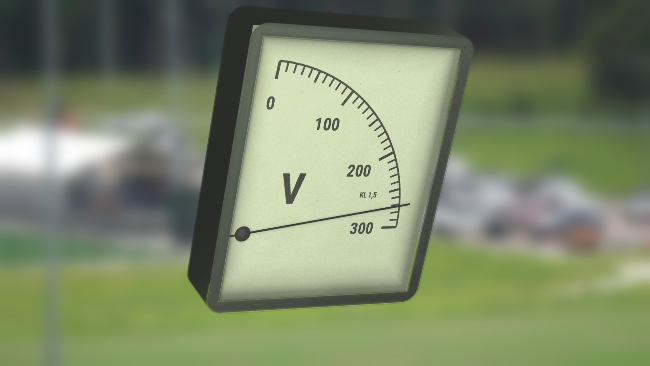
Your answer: {"value": 270, "unit": "V"}
